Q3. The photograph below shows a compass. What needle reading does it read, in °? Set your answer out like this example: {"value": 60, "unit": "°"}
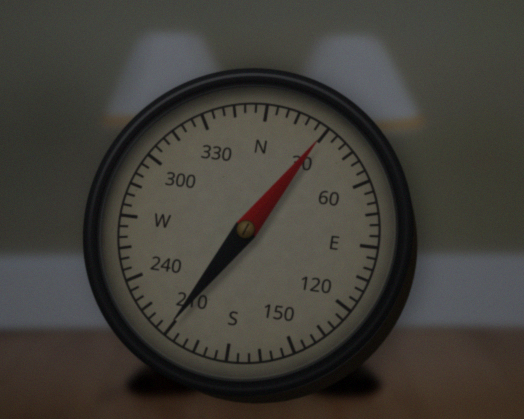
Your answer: {"value": 30, "unit": "°"}
